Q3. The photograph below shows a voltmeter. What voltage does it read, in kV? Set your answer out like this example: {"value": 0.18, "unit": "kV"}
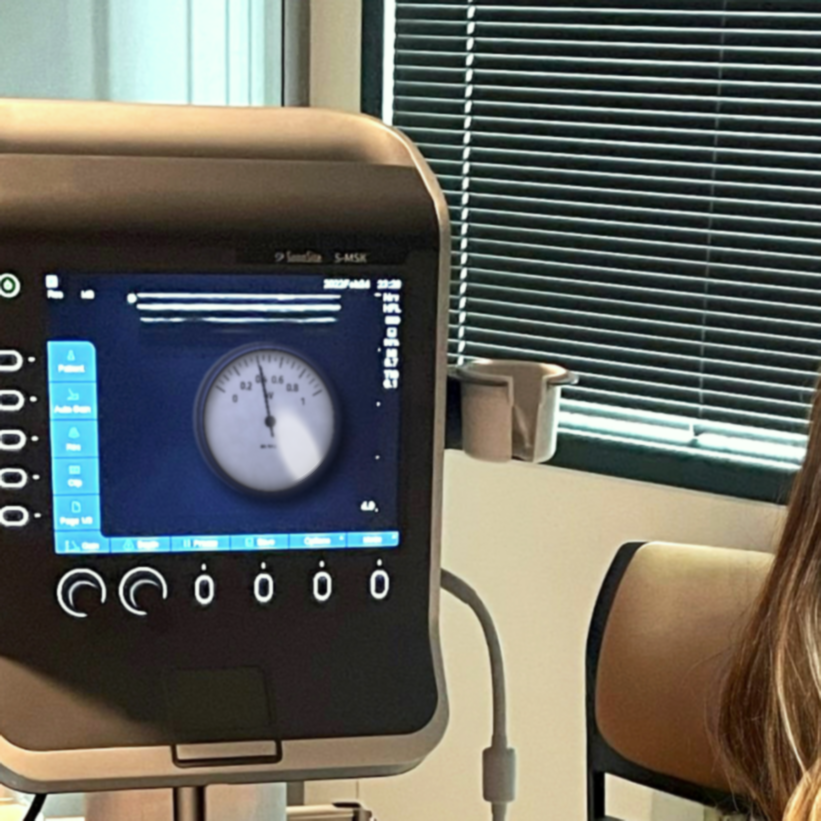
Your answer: {"value": 0.4, "unit": "kV"}
